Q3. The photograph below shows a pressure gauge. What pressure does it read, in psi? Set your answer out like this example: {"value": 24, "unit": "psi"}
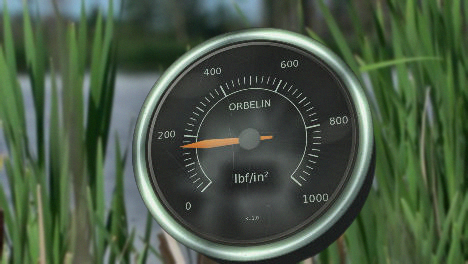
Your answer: {"value": 160, "unit": "psi"}
